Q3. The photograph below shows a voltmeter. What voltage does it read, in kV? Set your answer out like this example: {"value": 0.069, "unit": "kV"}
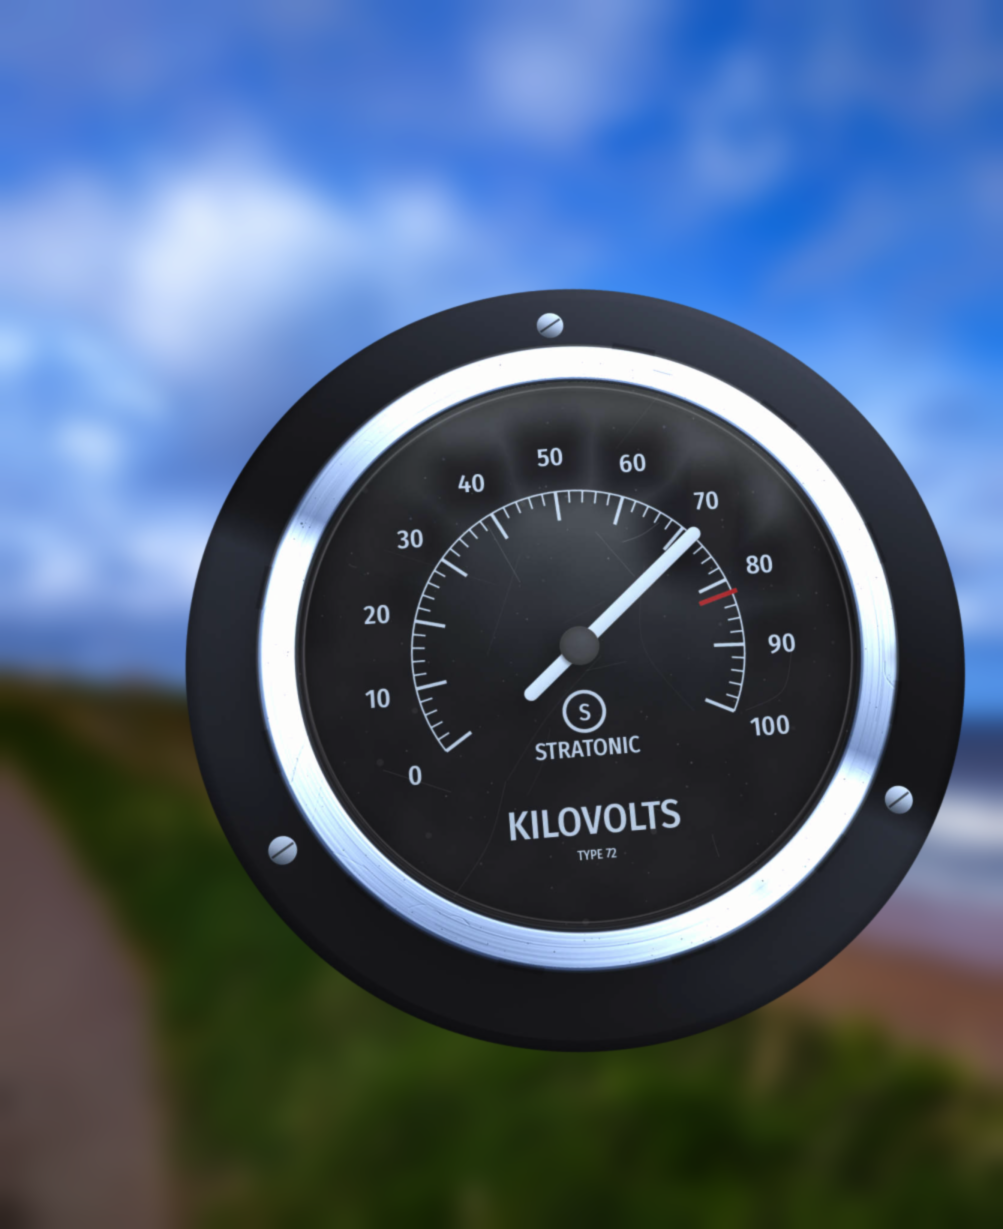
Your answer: {"value": 72, "unit": "kV"}
